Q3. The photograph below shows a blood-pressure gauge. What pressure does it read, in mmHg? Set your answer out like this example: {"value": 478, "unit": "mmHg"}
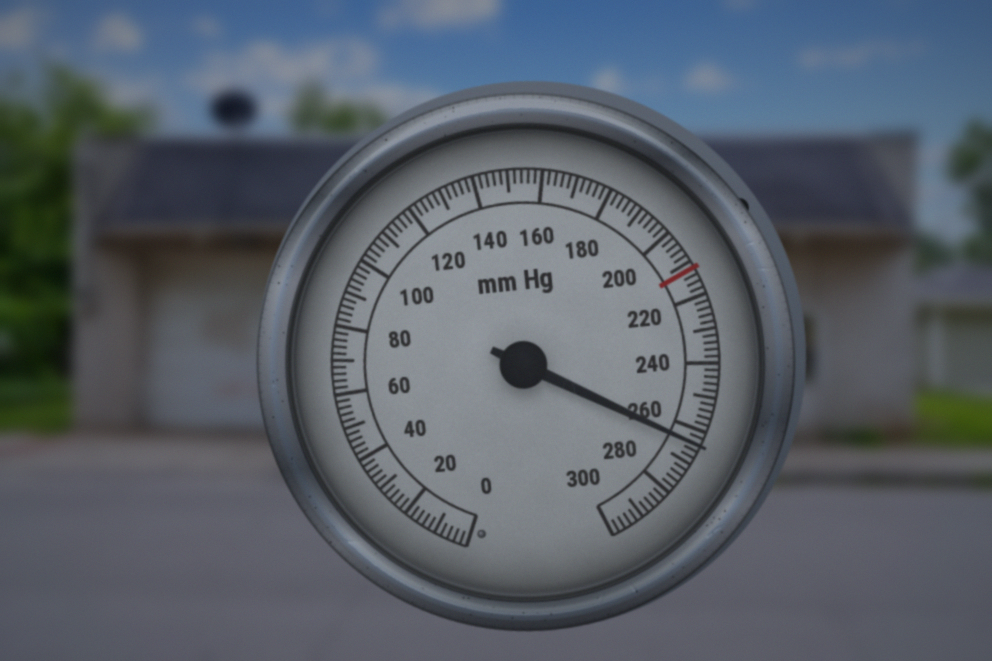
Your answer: {"value": 264, "unit": "mmHg"}
